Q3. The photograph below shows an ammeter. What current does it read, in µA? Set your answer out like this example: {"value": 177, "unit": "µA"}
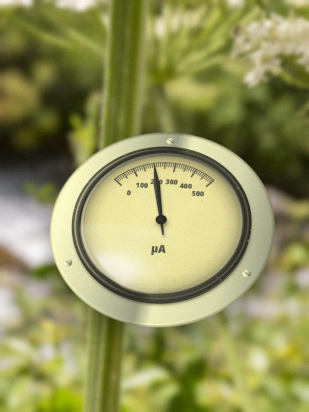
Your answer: {"value": 200, "unit": "µA"}
